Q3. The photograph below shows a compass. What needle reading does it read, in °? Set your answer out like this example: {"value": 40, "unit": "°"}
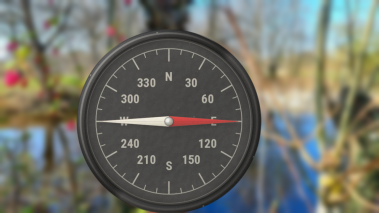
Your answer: {"value": 90, "unit": "°"}
